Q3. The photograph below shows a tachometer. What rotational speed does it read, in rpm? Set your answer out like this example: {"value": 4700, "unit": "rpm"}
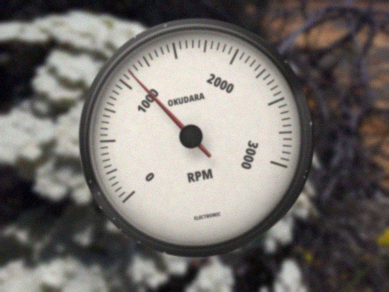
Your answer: {"value": 1100, "unit": "rpm"}
